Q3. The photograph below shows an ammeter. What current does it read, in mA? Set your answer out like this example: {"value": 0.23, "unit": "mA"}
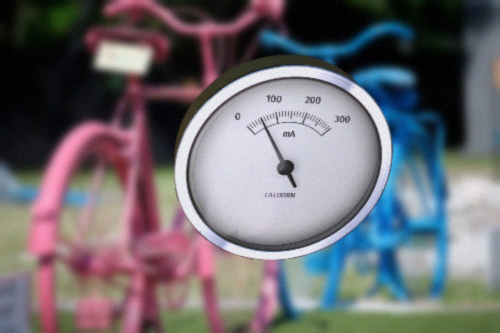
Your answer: {"value": 50, "unit": "mA"}
